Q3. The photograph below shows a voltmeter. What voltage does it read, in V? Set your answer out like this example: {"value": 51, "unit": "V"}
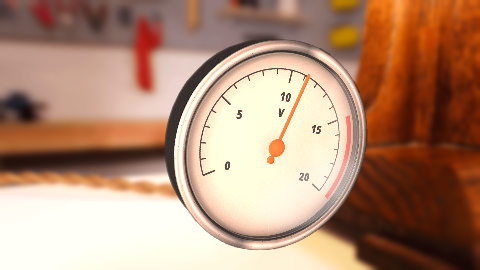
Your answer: {"value": 11, "unit": "V"}
